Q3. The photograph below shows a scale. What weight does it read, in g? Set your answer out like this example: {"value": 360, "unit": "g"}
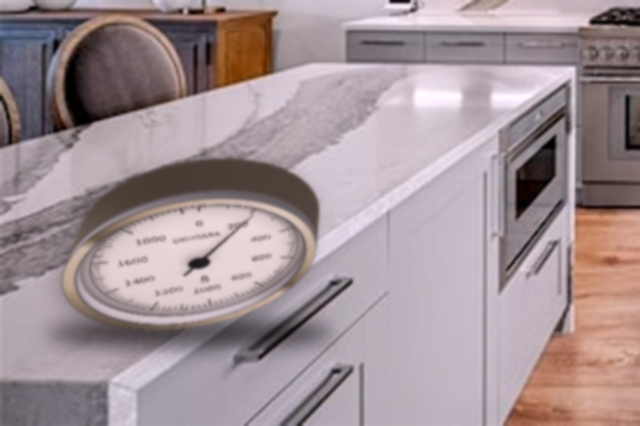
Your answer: {"value": 200, "unit": "g"}
